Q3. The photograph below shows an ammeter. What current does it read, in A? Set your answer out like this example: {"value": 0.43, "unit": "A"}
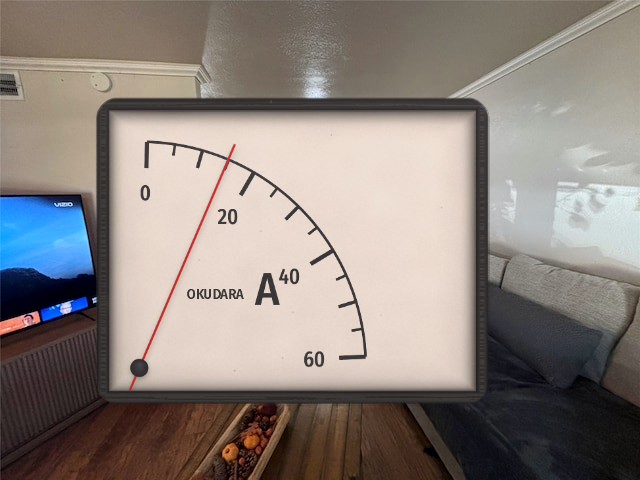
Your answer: {"value": 15, "unit": "A"}
